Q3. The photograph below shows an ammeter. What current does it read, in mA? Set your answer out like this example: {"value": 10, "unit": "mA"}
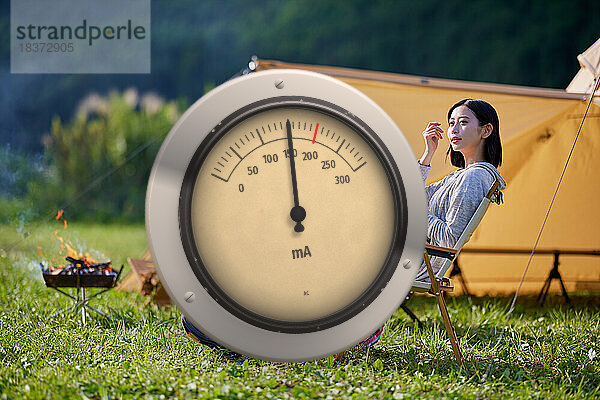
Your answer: {"value": 150, "unit": "mA"}
